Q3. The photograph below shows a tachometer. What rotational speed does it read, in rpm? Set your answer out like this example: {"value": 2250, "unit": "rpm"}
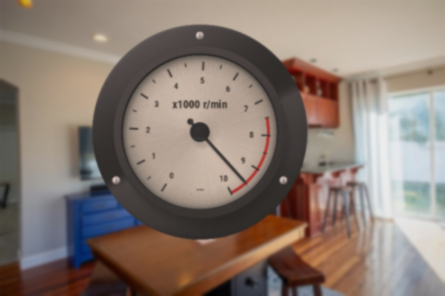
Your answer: {"value": 9500, "unit": "rpm"}
